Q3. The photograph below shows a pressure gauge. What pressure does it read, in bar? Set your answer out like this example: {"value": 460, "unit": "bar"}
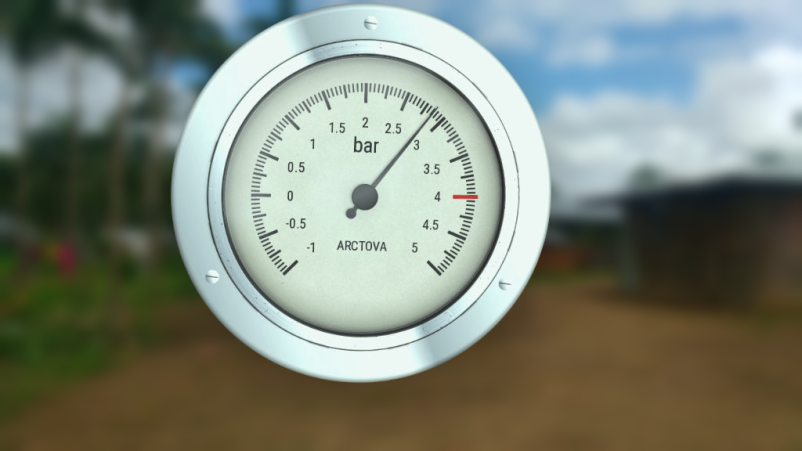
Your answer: {"value": 2.85, "unit": "bar"}
